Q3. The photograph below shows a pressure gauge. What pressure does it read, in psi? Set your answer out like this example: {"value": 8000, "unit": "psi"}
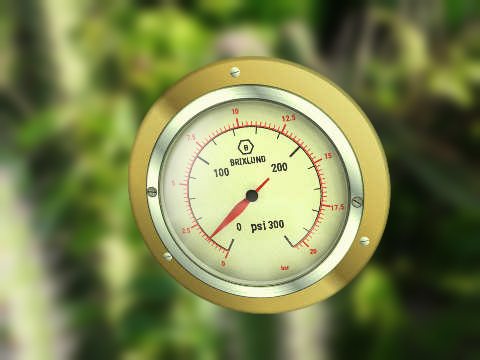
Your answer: {"value": 20, "unit": "psi"}
